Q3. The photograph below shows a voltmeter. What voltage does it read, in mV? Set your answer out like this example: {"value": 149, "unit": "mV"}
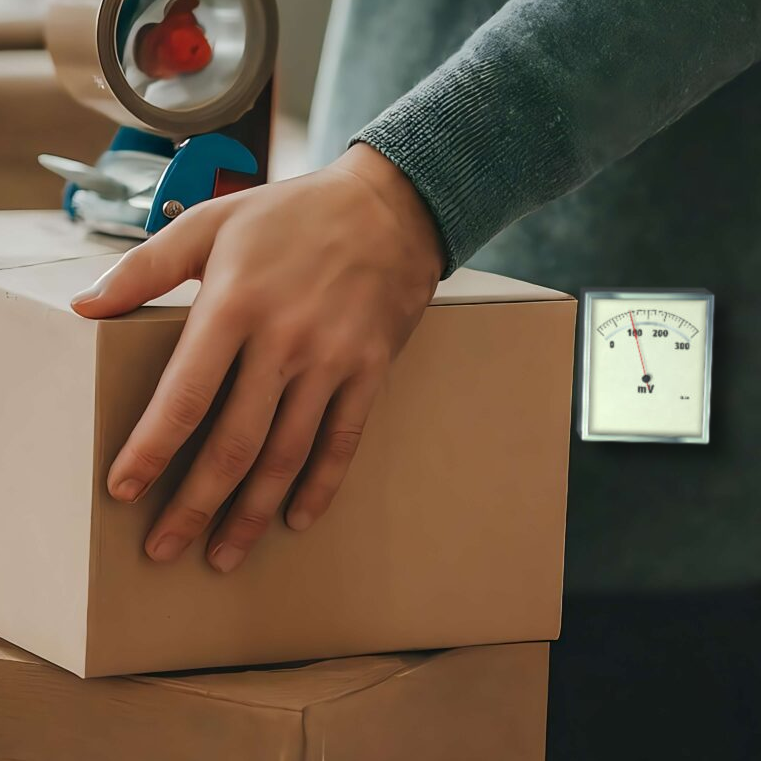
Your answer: {"value": 100, "unit": "mV"}
